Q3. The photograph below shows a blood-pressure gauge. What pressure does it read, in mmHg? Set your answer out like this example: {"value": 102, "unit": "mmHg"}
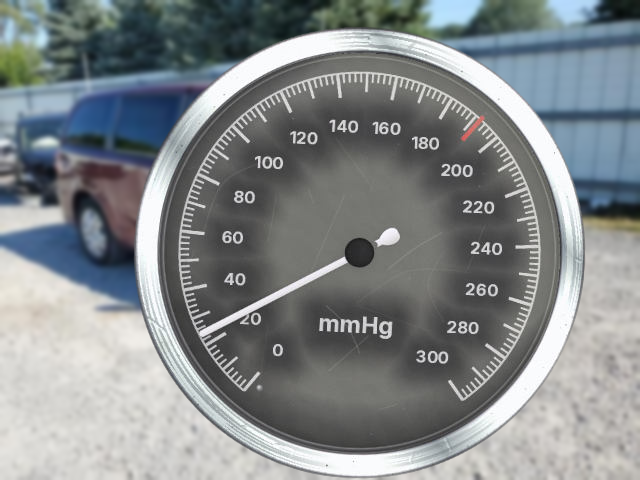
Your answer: {"value": 24, "unit": "mmHg"}
